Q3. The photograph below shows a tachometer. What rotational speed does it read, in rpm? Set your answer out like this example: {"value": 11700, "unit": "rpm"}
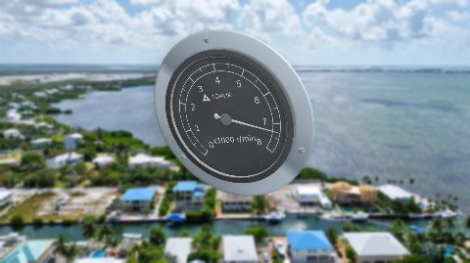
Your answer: {"value": 7250, "unit": "rpm"}
